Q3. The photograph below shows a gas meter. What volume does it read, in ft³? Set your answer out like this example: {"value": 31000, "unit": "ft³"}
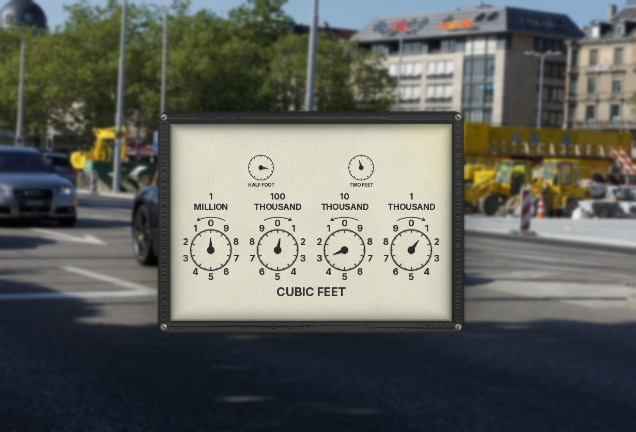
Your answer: {"value": 3100, "unit": "ft³"}
